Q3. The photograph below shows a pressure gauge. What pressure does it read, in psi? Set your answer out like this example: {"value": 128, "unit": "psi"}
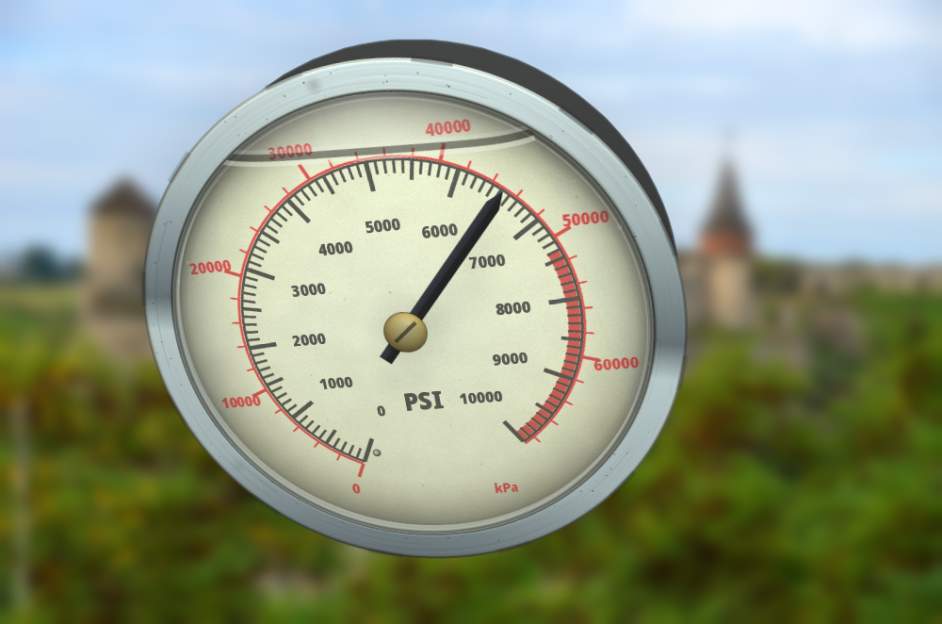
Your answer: {"value": 6500, "unit": "psi"}
